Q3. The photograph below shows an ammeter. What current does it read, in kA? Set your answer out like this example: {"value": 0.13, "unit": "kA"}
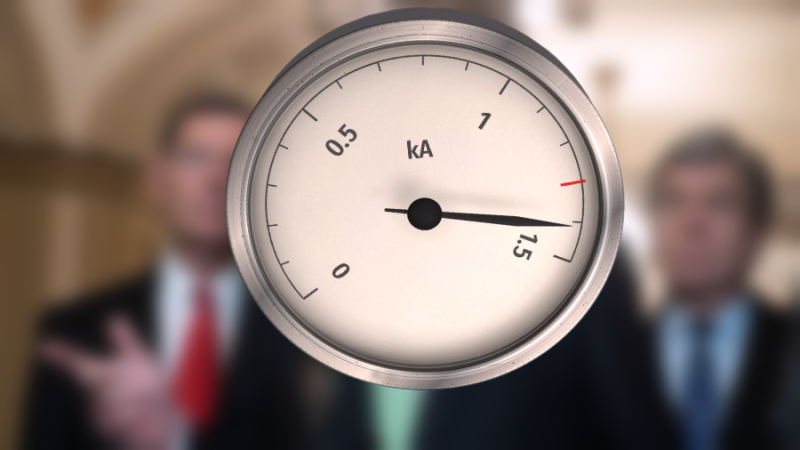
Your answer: {"value": 1.4, "unit": "kA"}
